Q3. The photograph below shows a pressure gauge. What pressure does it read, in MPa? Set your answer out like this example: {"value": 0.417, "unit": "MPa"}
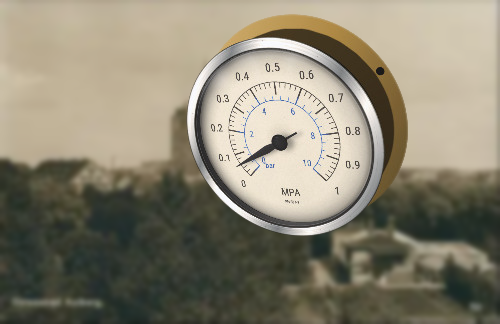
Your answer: {"value": 0.06, "unit": "MPa"}
